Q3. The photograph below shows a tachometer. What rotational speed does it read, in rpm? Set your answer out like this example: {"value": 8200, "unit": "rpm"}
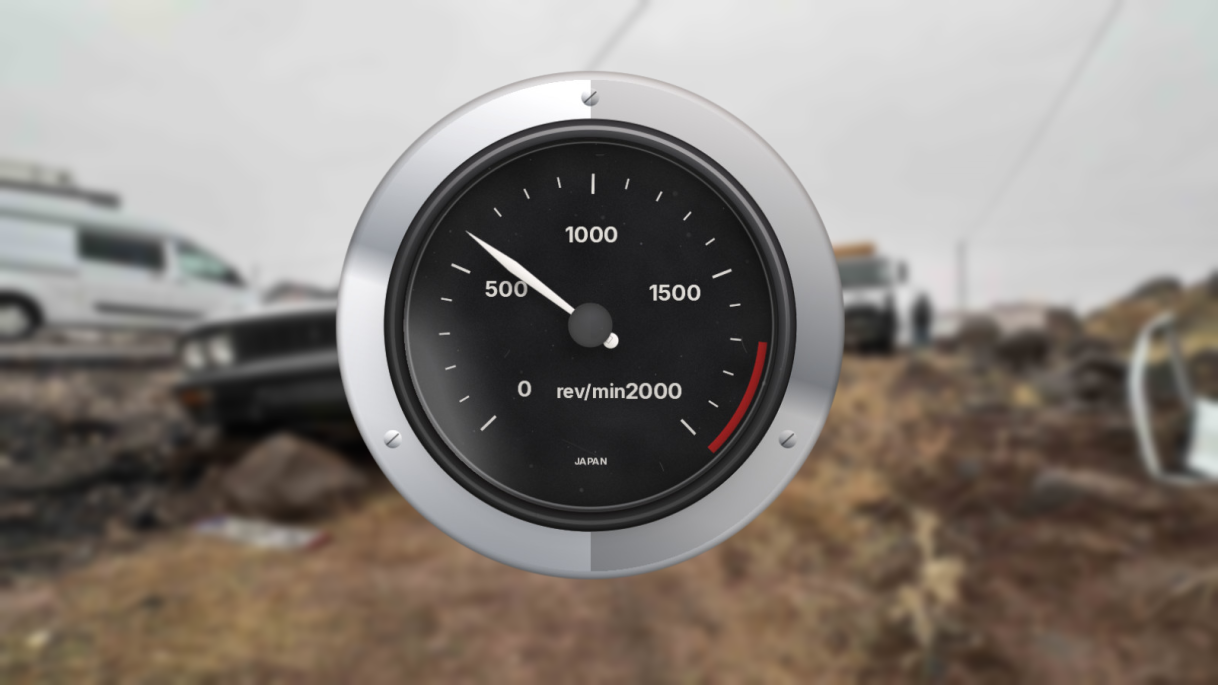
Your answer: {"value": 600, "unit": "rpm"}
